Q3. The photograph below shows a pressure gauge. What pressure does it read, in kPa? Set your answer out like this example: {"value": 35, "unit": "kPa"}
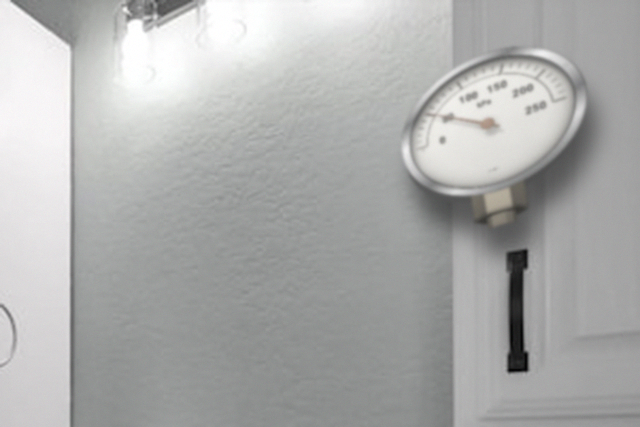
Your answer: {"value": 50, "unit": "kPa"}
